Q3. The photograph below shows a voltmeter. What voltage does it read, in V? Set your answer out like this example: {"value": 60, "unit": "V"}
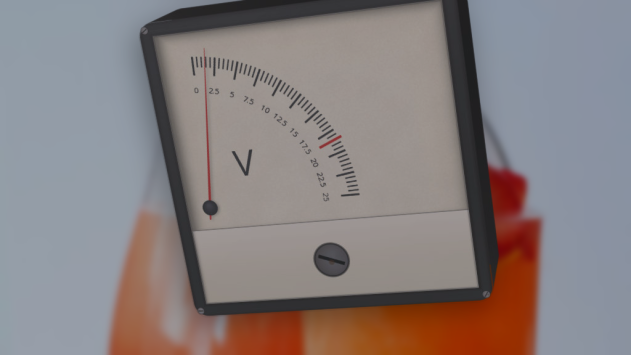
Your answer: {"value": 1.5, "unit": "V"}
